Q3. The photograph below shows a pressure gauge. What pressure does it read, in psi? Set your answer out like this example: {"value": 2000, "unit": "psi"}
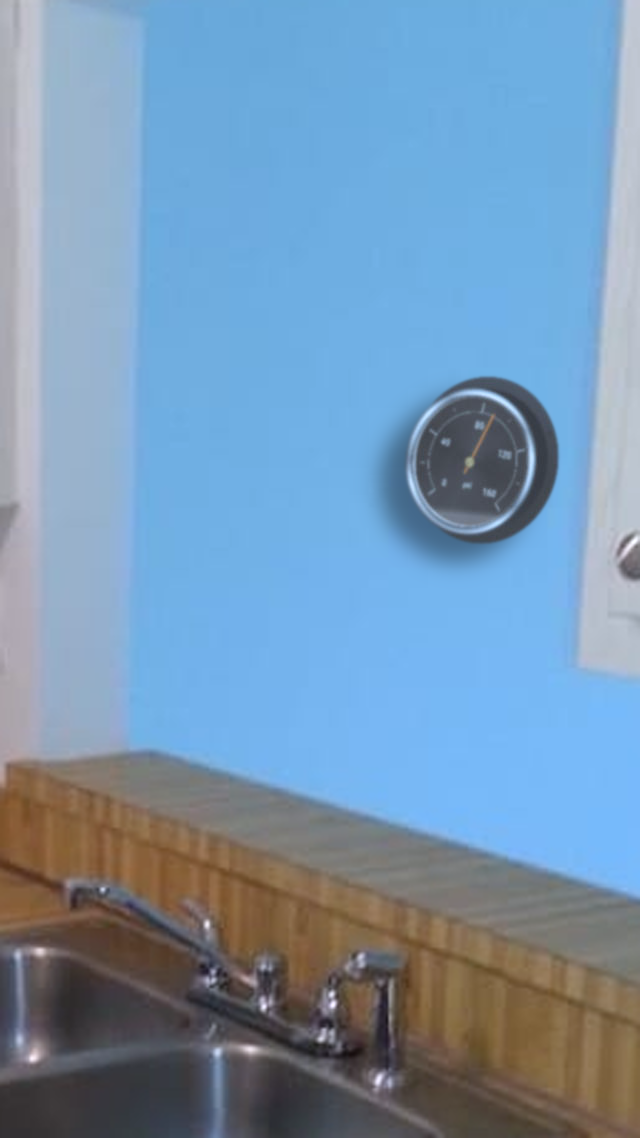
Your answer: {"value": 90, "unit": "psi"}
